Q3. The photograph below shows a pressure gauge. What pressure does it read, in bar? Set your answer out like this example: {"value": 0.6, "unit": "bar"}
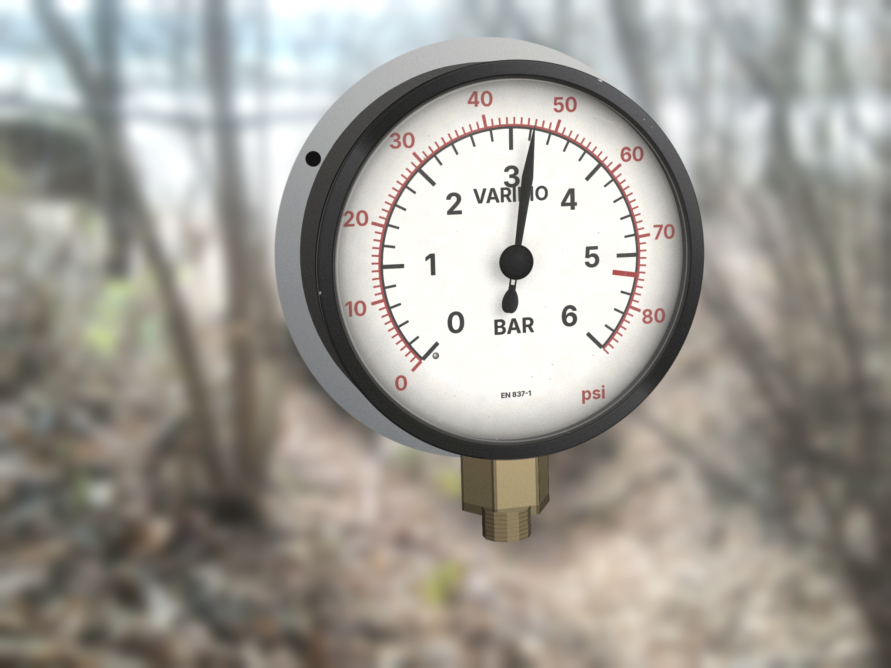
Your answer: {"value": 3.2, "unit": "bar"}
